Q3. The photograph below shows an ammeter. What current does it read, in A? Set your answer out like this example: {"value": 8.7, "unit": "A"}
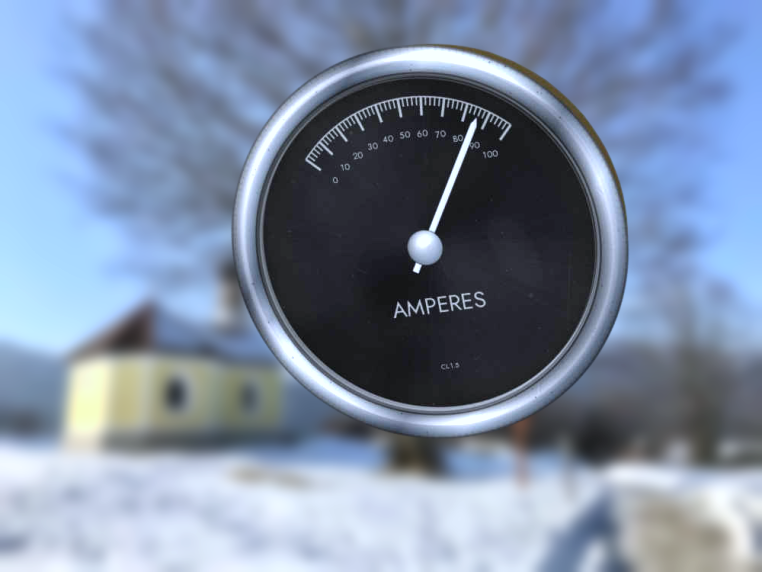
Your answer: {"value": 86, "unit": "A"}
